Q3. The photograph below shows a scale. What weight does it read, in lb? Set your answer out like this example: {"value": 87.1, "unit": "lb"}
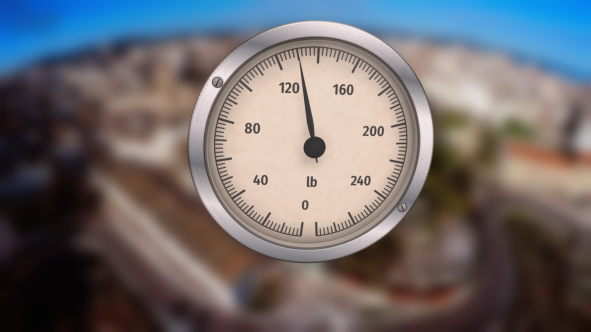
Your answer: {"value": 130, "unit": "lb"}
